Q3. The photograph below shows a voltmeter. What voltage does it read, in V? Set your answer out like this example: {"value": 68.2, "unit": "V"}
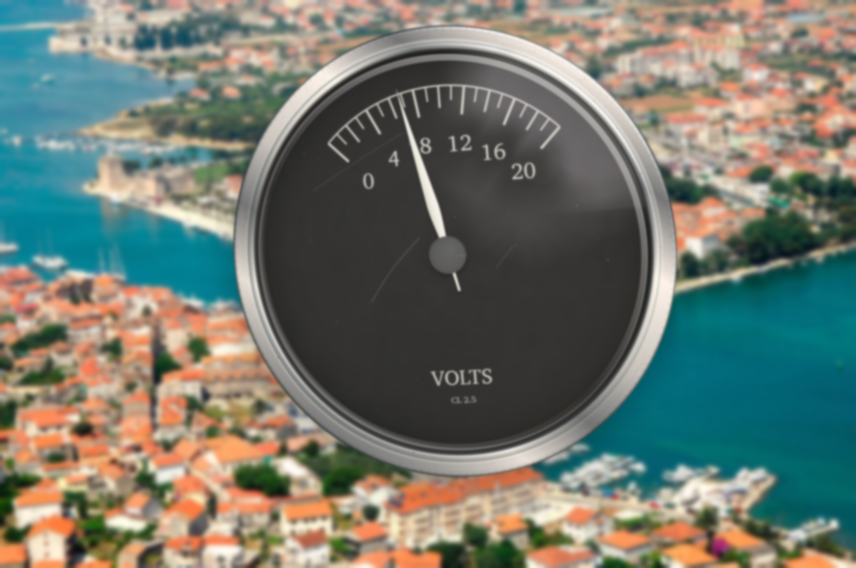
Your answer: {"value": 7, "unit": "V"}
